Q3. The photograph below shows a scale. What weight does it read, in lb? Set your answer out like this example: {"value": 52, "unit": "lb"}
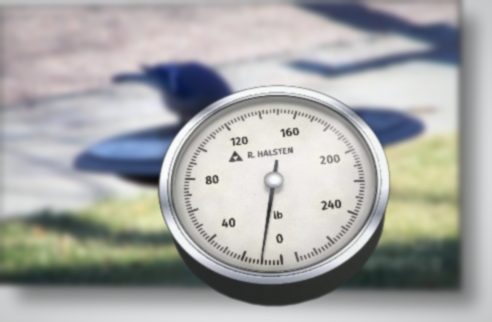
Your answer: {"value": 10, "unit": "lb"}
